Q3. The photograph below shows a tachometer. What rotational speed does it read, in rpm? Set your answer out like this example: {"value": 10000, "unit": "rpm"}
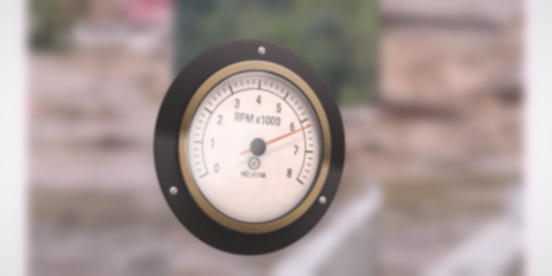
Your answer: {"value": 6200, "unit": "rpm"}
